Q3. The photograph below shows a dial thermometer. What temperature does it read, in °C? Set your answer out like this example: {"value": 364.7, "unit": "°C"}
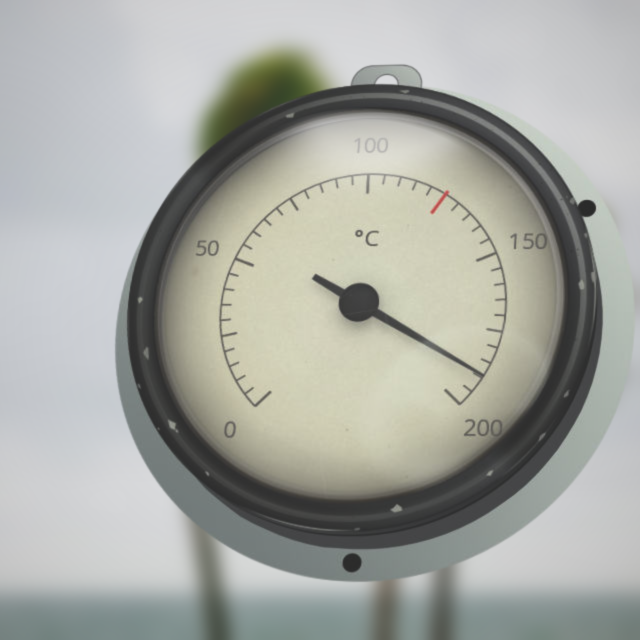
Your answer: {"value": 190, "unit": "°C"}
